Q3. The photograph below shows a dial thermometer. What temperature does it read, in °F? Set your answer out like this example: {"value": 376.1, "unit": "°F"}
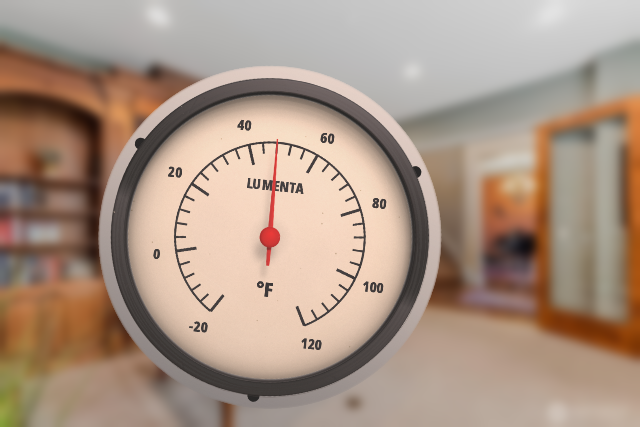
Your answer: {"value": 48, "unit": "°F"}
